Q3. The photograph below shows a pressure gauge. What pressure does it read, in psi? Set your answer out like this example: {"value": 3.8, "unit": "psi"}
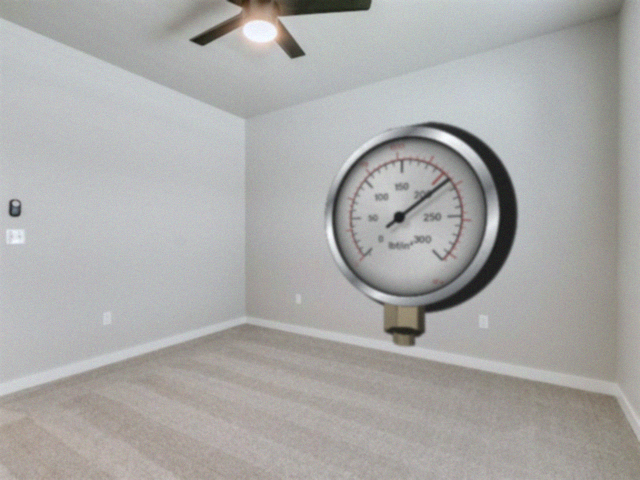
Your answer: {"value": 210, "unit": "psi"}
